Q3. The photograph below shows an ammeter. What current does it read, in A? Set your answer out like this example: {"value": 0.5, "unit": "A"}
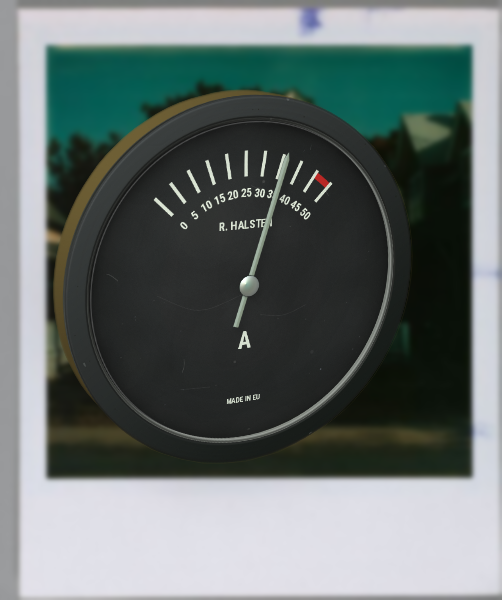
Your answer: {"value": 35, "unit": "A"}
